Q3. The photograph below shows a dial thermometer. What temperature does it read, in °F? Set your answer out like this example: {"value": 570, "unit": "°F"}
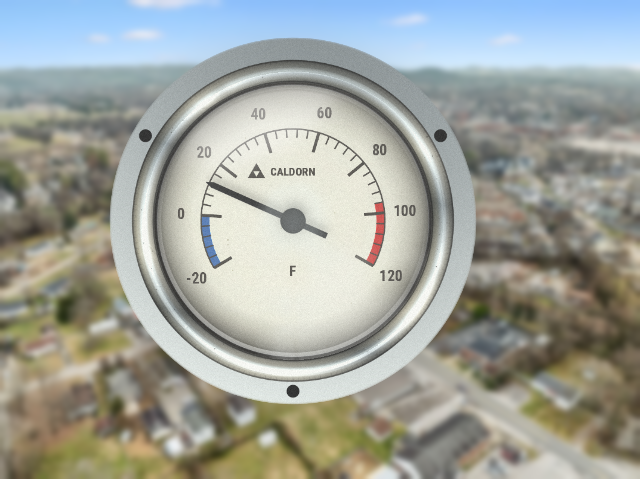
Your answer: {"value": 12, "unit": "°F"}
